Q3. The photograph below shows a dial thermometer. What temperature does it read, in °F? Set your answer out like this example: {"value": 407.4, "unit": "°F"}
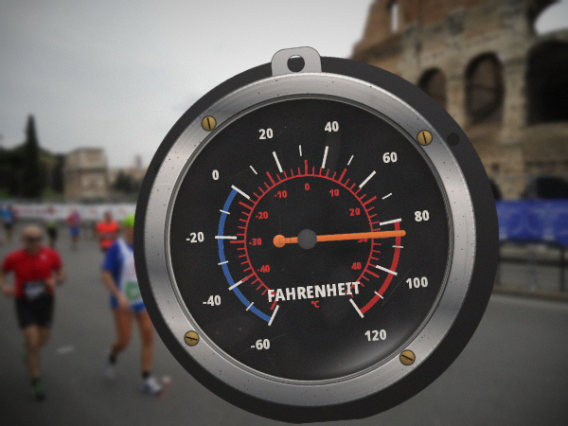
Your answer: {"value": 85, "unit": "°F"}
